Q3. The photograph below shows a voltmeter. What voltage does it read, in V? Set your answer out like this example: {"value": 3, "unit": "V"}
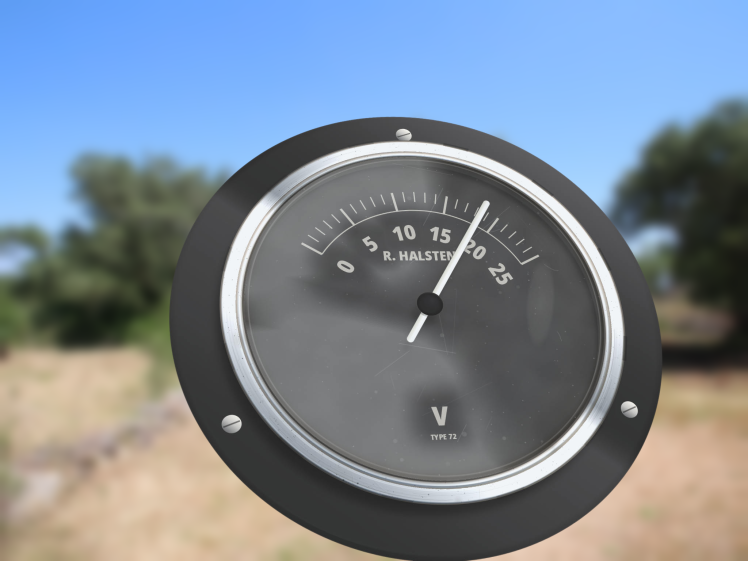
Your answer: {"value": 18.5, "unit": "V"}
